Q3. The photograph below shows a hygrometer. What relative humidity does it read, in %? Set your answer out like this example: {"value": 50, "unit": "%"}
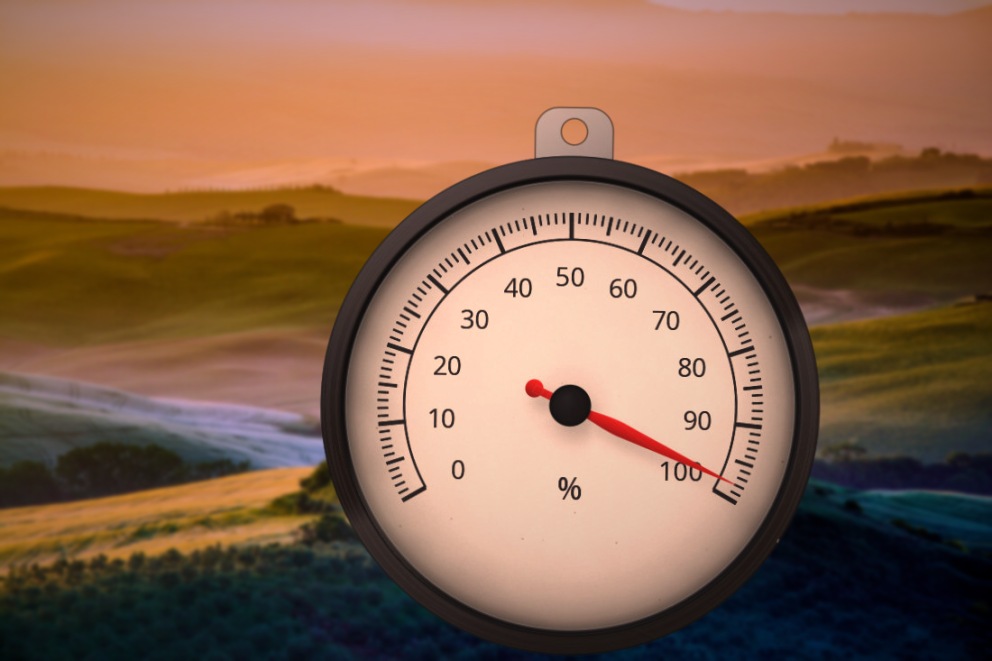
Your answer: {"value": 98, "unit": "%"}
